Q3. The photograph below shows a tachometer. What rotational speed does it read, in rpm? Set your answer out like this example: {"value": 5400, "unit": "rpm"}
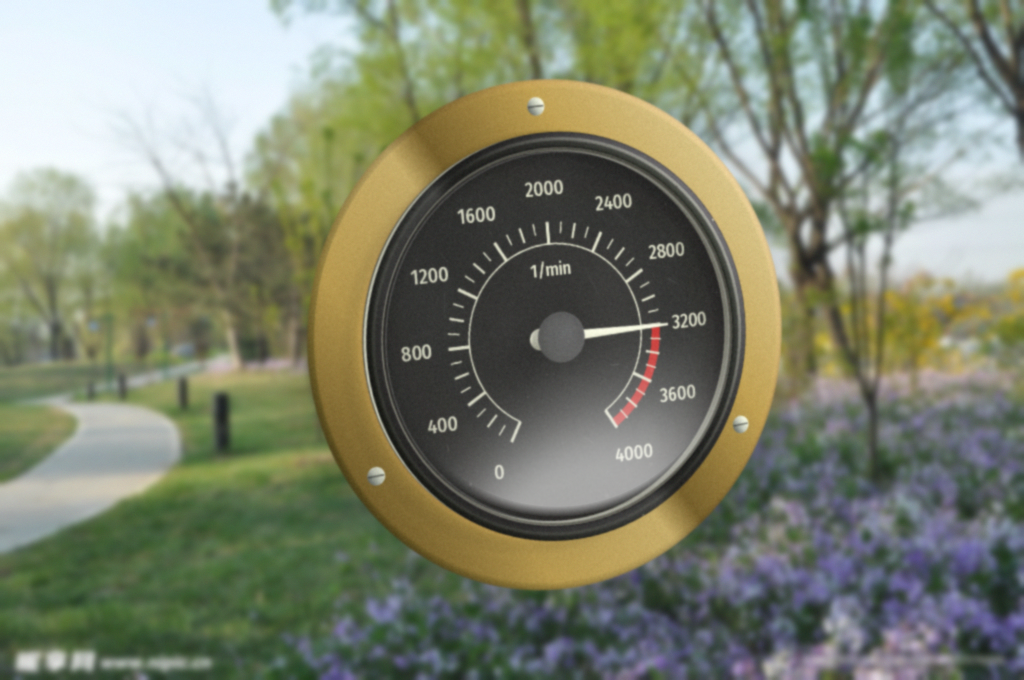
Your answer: {"value": 3200, "unit": "rpm"}
